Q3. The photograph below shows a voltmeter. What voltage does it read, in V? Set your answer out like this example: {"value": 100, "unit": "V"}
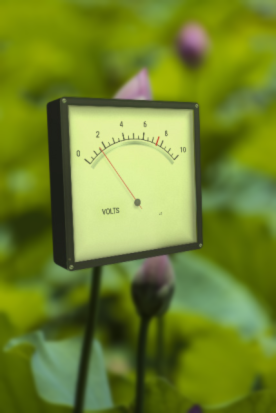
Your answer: {"value": 1.5, "unit": "V"}
